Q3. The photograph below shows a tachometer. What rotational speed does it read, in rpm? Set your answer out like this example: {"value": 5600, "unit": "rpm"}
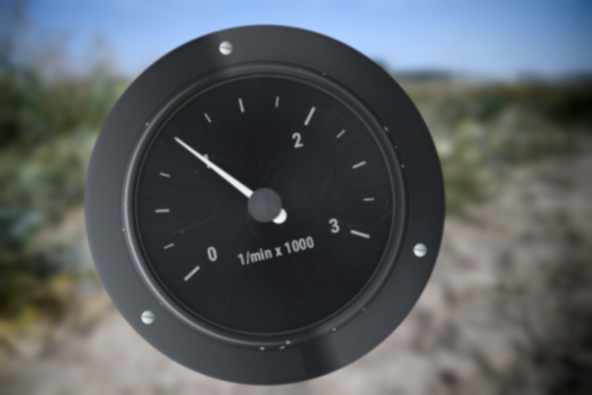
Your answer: {"value": 1000, "unit": "rpm"}
